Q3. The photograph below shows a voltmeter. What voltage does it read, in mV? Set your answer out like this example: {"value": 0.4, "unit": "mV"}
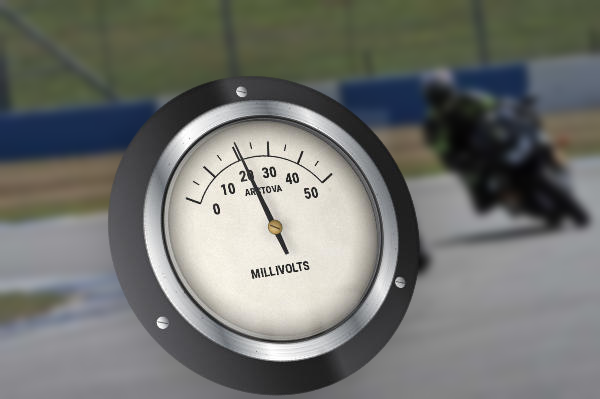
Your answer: {"value": 20, "unit": "mV"}
